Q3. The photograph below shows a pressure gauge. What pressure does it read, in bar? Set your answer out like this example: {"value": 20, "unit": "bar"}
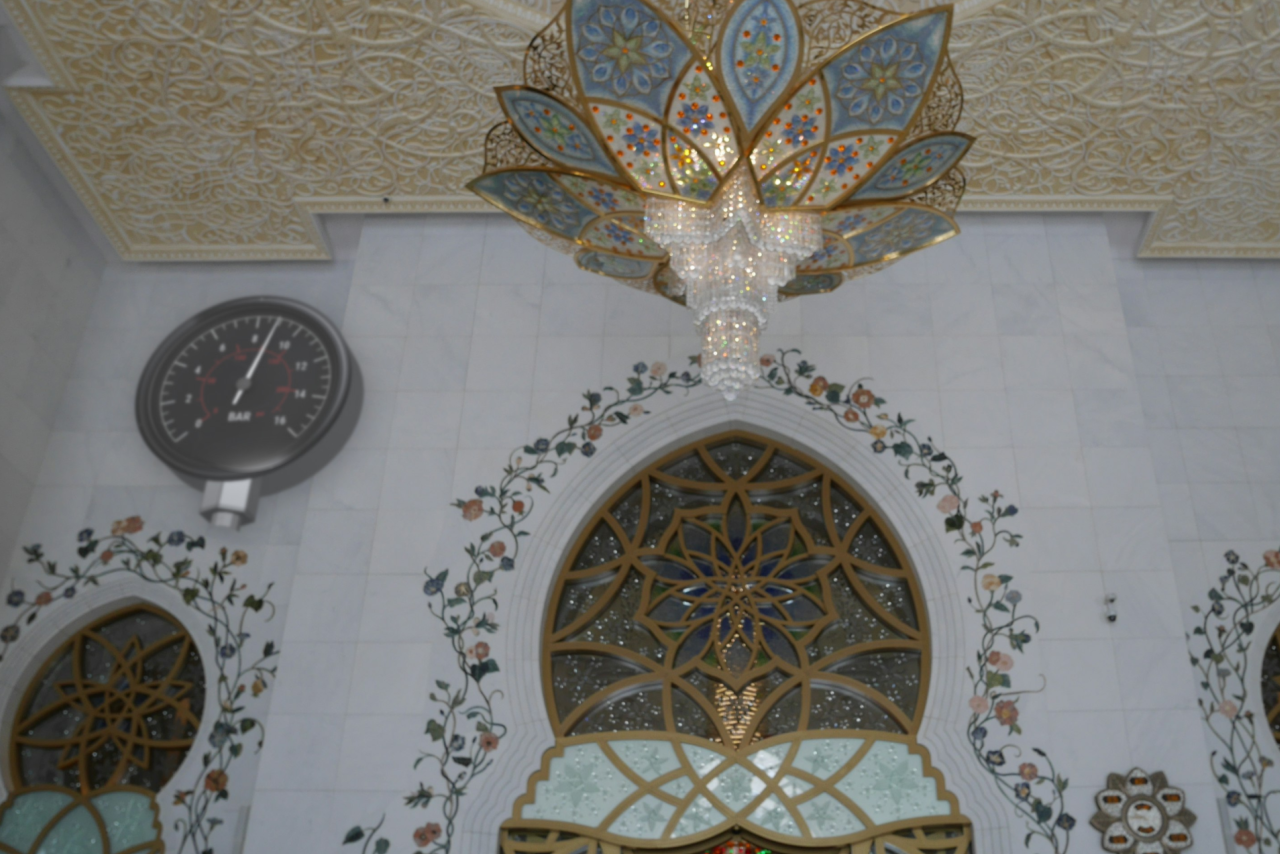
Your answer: {"value": 9, "unit": "bar"}
